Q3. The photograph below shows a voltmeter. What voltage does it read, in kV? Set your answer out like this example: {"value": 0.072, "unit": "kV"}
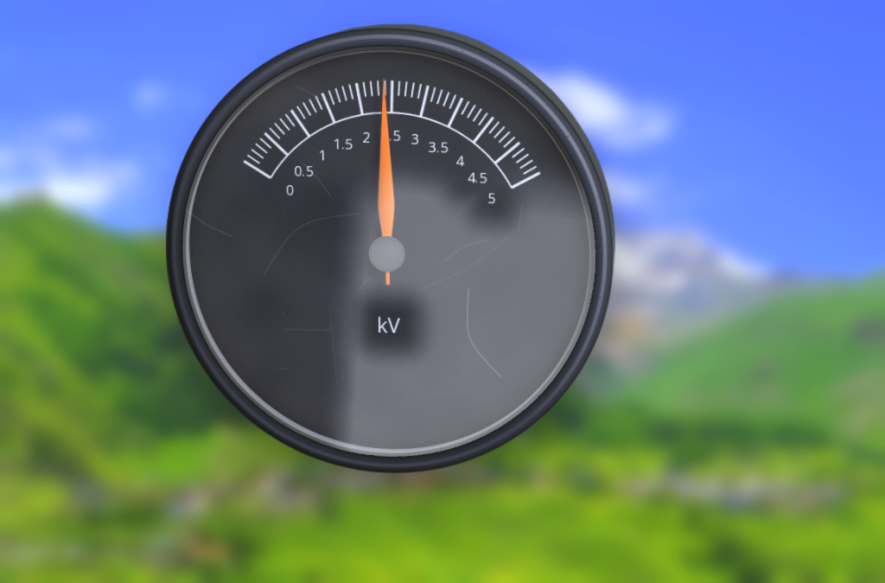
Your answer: {"value": 2.4, "unit": "kV"}
